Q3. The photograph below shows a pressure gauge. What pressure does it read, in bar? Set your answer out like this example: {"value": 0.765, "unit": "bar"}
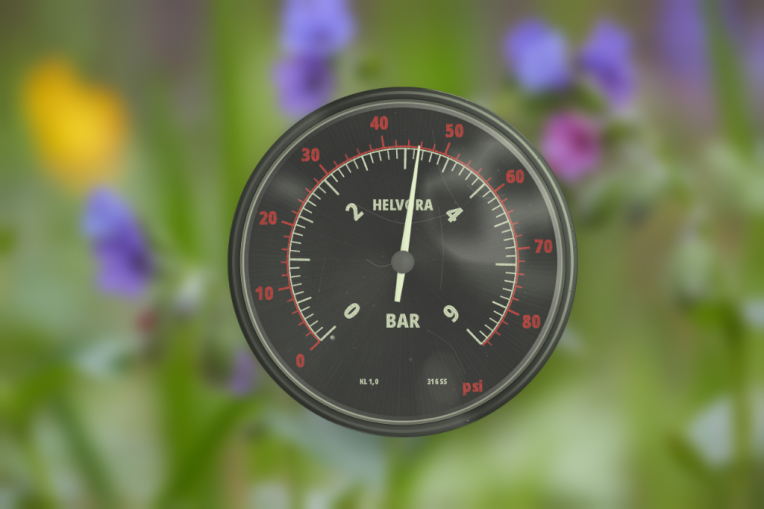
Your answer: {"value": 3.15, "unit": "bar"}
